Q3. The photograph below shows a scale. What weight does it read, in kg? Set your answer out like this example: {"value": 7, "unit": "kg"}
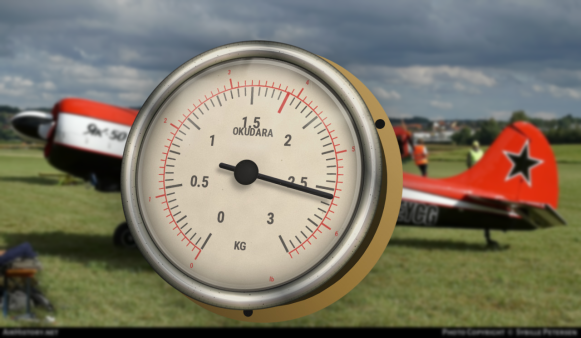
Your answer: {"value": 2.55, "unit": "kg"}
